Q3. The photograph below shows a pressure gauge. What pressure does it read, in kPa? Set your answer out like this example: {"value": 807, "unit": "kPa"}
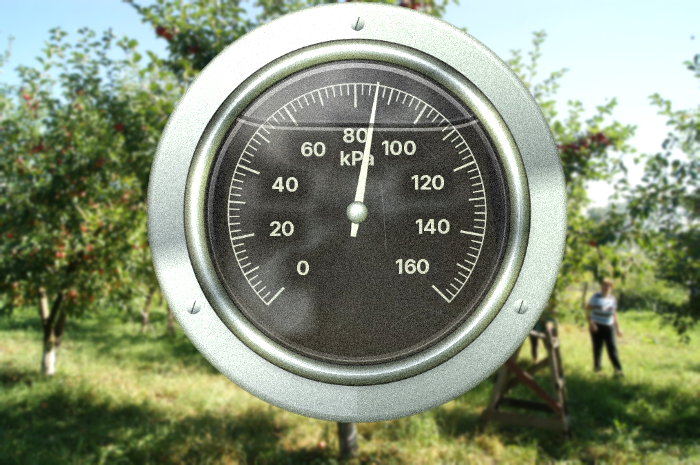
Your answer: {"value": 86, "unit": "kPa"}
